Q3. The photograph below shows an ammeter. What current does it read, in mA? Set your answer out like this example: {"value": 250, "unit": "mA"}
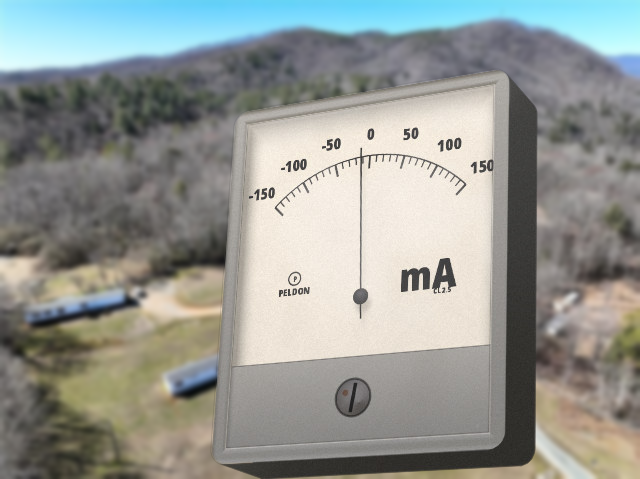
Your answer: {"value": -10, "unit": "mA"}
